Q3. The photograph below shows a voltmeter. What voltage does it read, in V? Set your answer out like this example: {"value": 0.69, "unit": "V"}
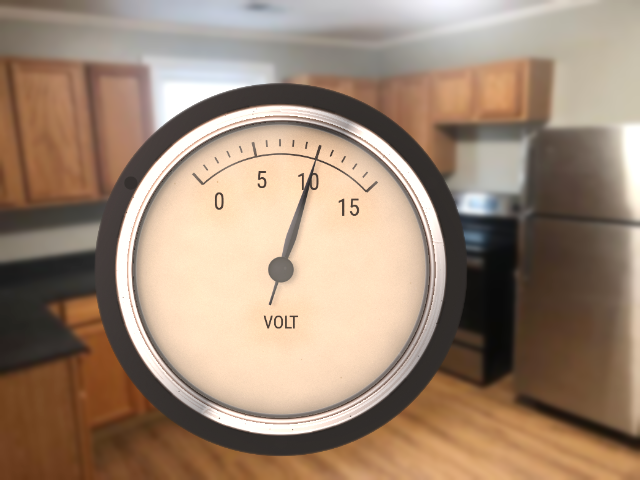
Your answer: {"value": 10, "unit": "V"}
